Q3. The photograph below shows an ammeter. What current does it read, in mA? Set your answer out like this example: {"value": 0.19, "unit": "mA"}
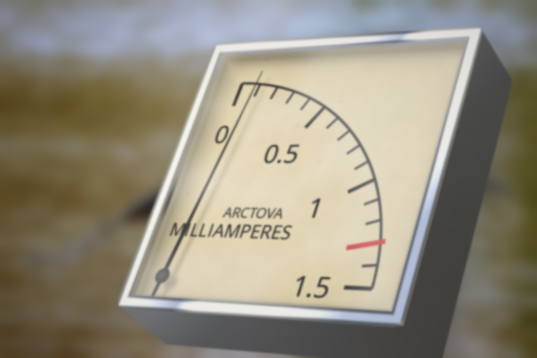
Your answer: {"value": 0.1, "unit": "mA"}
